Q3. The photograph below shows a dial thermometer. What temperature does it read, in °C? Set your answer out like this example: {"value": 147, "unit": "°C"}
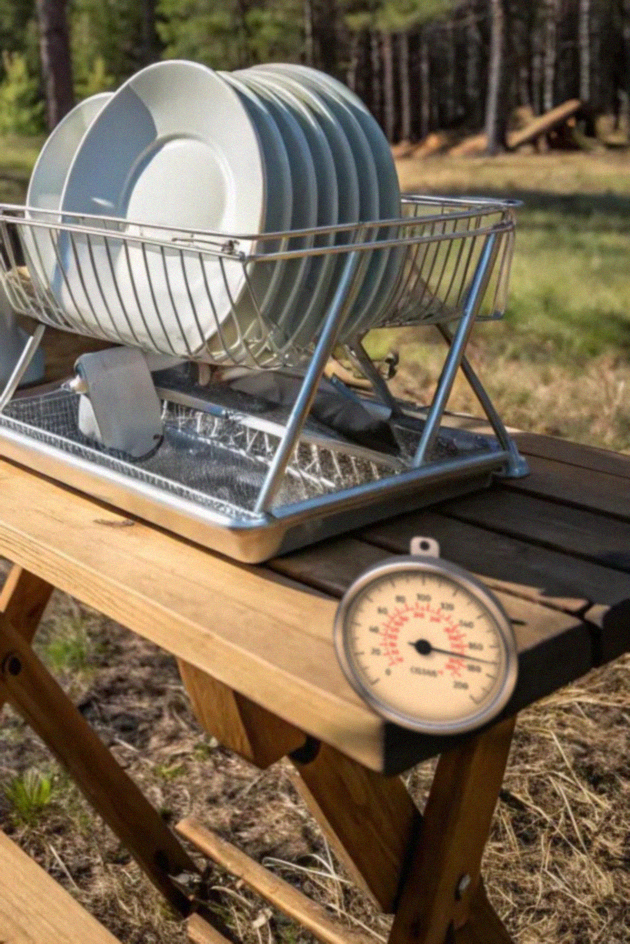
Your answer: {"value": 170, "unit": "°C"}
